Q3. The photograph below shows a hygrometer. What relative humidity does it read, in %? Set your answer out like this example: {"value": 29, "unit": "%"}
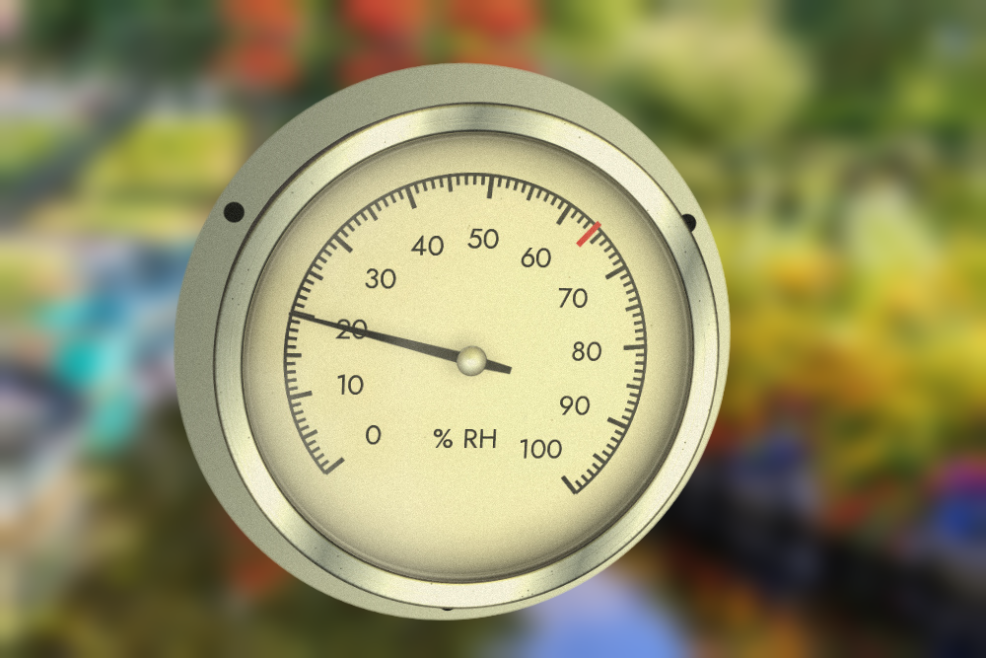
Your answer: {"value": 20, "unit": "%"}
